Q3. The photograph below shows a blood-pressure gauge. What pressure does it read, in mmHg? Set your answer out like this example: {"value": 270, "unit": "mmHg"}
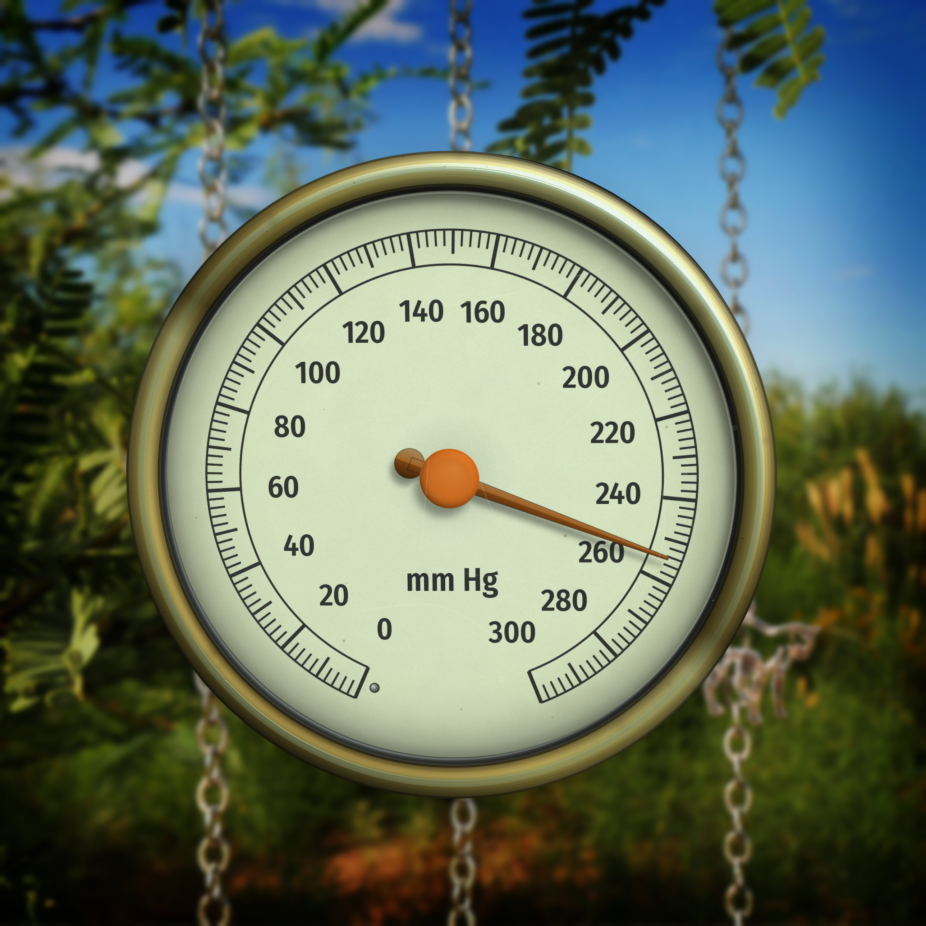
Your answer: {"value": 254, "unit": "mmHg"}
